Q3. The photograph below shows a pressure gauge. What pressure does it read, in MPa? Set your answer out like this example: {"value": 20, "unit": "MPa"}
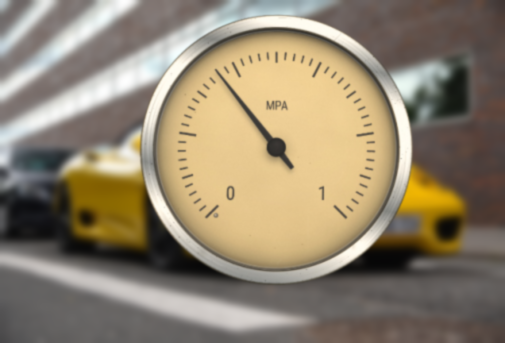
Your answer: {"value": 0.36, "unit": "MPa"}
